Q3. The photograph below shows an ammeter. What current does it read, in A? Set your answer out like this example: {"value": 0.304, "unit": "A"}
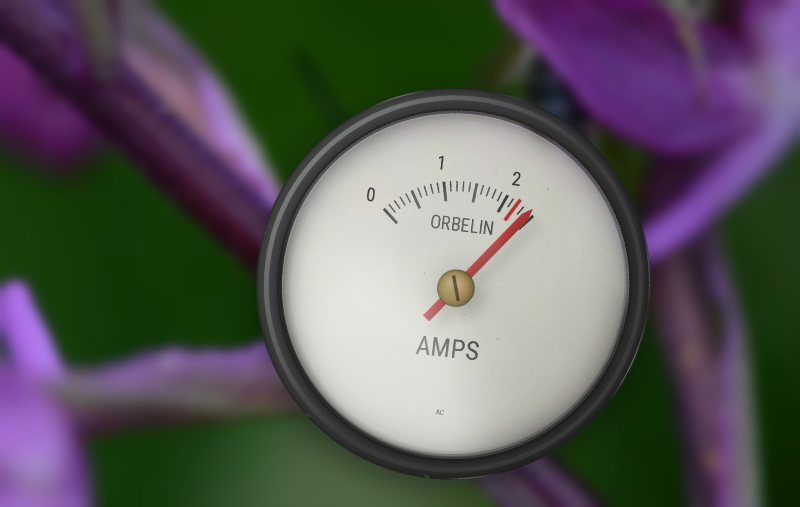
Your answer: {"value": 2.4, "unit": "A"}
